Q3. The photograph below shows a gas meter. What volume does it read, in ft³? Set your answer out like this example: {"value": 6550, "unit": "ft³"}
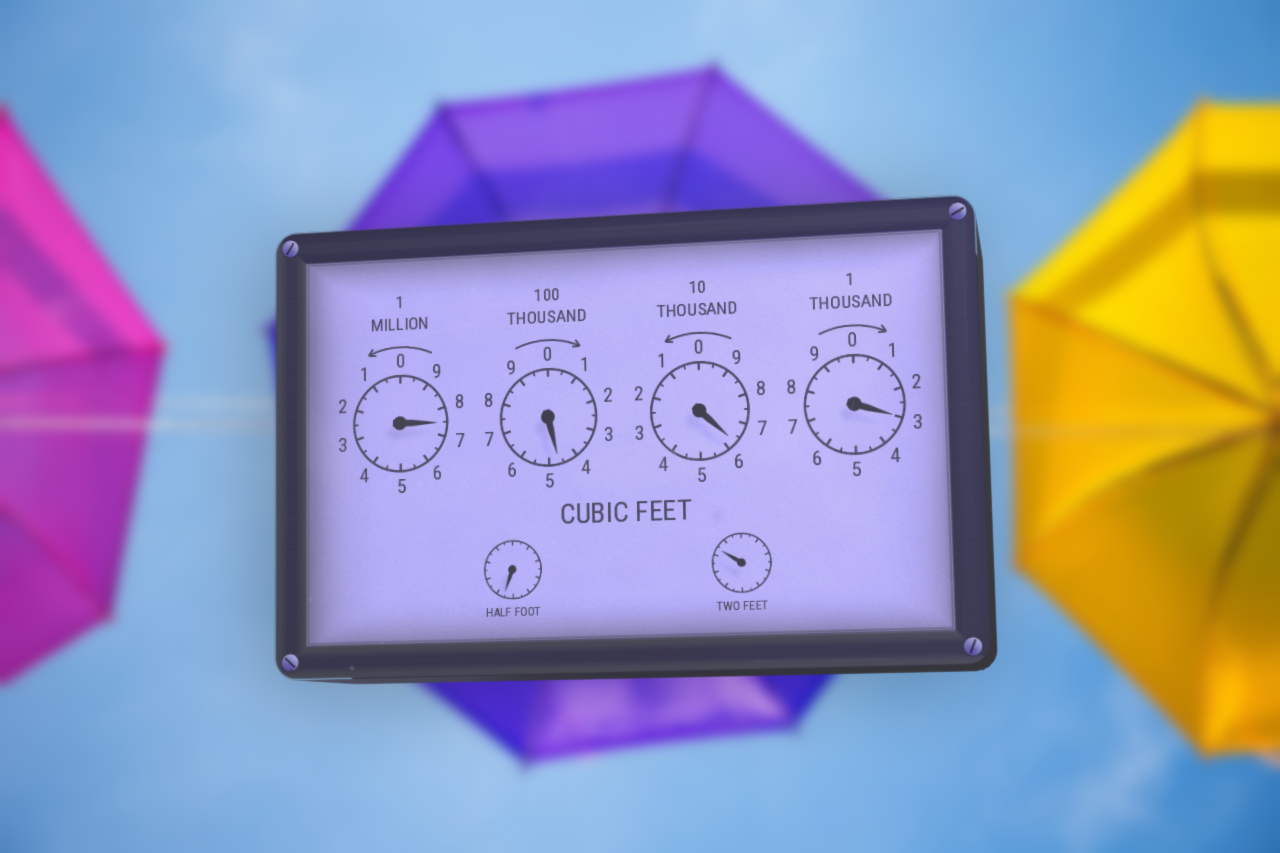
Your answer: {"value": 746300, "unit": "ft³"}
